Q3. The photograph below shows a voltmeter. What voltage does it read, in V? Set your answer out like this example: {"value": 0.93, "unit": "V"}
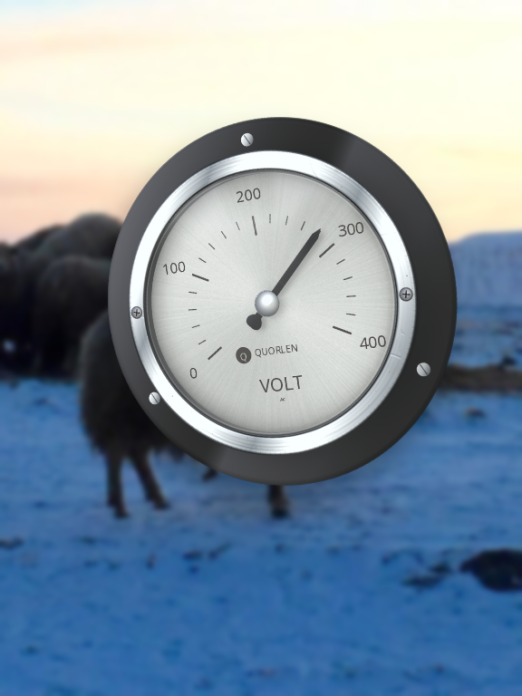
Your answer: {"value": 280, "unit": "V"}
